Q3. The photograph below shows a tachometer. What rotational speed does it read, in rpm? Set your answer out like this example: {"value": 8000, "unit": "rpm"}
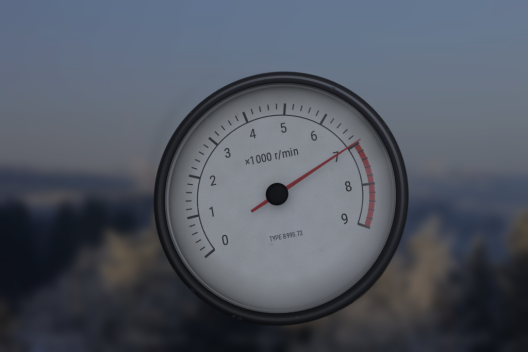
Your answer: {"value": 7000, "unit": "rpm"}
